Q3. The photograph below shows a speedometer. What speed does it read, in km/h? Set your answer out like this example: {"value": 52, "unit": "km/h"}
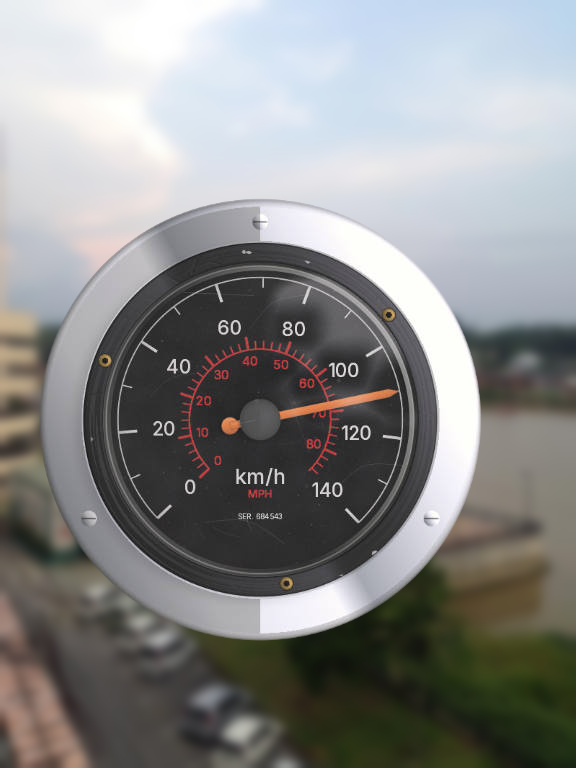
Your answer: {"value": 110, "unit": "km/h"}
